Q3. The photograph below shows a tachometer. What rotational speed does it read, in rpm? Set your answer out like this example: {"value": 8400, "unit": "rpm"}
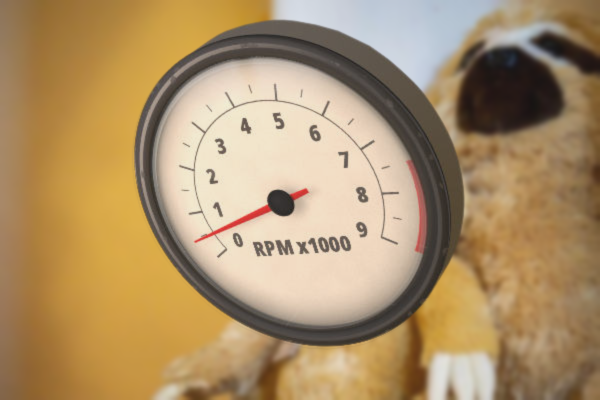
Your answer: {"value": 500, "unit": "rpm"}
